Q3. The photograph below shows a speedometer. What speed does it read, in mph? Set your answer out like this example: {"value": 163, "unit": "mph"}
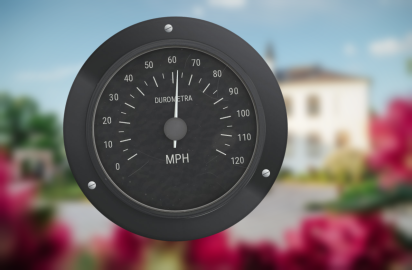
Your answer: {"value": 62.5, "unit": "mph"}
